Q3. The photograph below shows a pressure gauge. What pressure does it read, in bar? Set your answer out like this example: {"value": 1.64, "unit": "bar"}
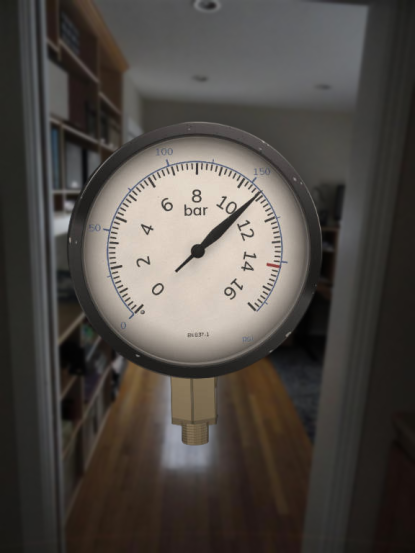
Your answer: {"value": 10.8, "unit": "bar"}
